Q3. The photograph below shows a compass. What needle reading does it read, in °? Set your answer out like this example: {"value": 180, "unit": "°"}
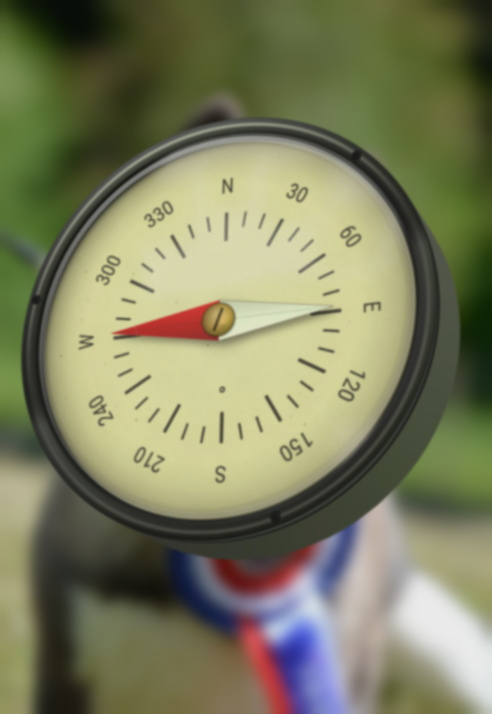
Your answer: {"value": 270, "unit": "°"}
